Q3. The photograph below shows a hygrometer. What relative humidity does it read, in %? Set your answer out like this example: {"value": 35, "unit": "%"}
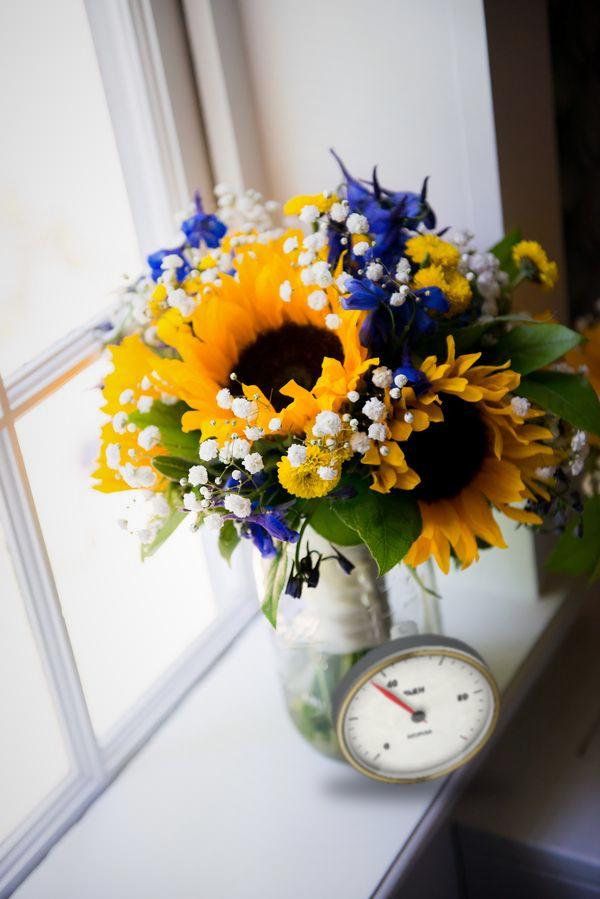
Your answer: {"value": 36, "unit": "%"}
